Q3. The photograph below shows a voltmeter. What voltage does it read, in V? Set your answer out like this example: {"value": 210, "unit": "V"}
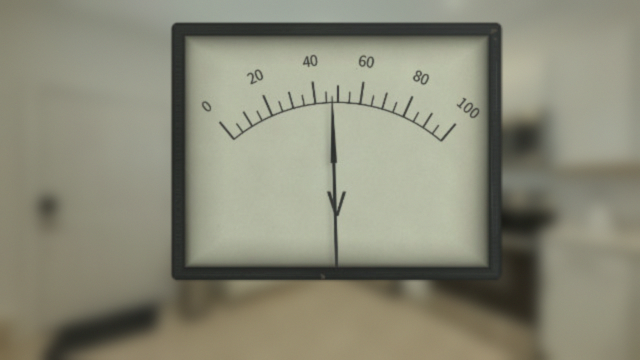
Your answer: {"value": 47.5, "unit": "V"}
